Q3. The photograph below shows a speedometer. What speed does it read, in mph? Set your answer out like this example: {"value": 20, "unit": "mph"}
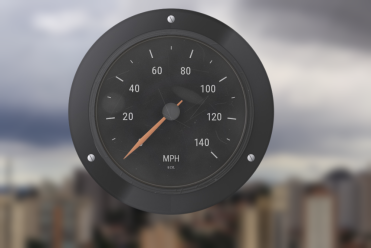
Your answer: {"value": 0, "unit": "mph"}
